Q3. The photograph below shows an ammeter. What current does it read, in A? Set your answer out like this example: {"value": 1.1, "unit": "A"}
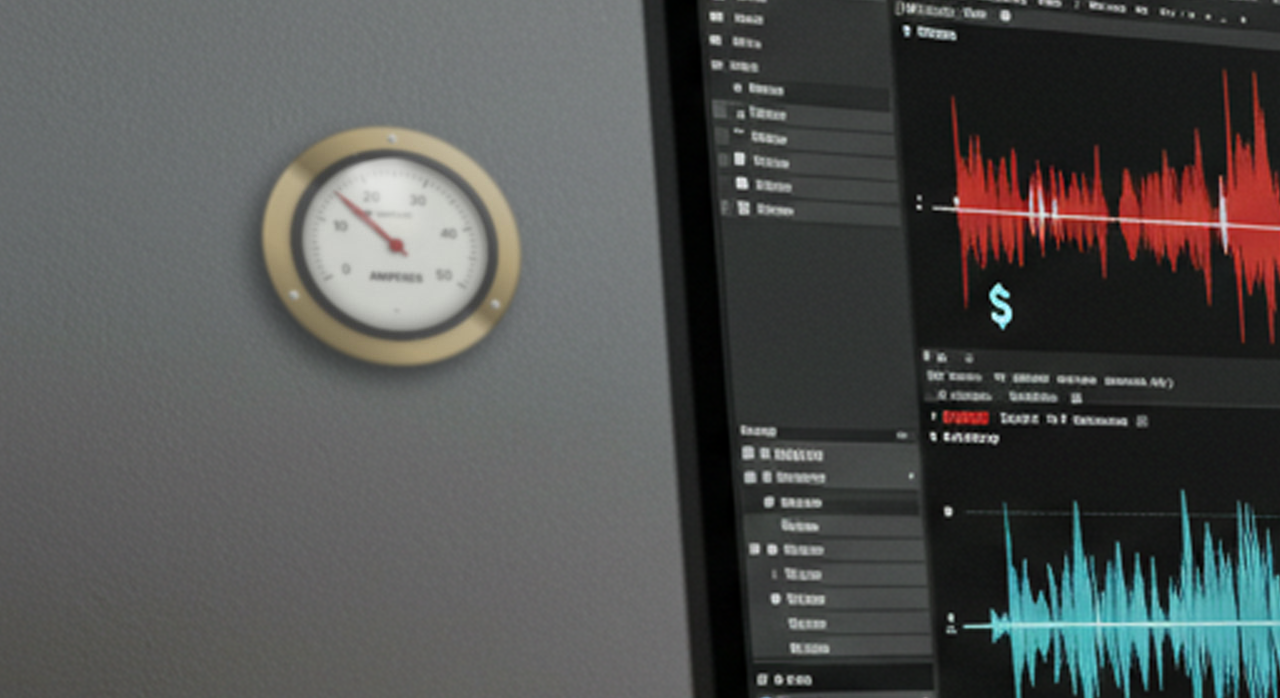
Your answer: {"value": 15, "unit": "A"}
